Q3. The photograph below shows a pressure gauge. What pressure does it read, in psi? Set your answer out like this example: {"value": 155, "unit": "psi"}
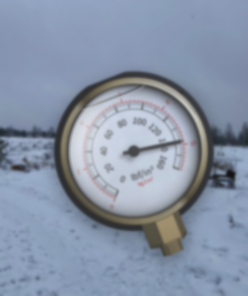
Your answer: {"value": 140, "unit": "psi"}
